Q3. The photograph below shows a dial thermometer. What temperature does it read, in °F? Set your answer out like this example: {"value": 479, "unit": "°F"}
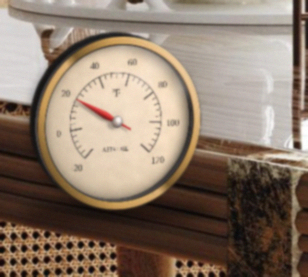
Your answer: {"value": 20, "unit": "°F"}
